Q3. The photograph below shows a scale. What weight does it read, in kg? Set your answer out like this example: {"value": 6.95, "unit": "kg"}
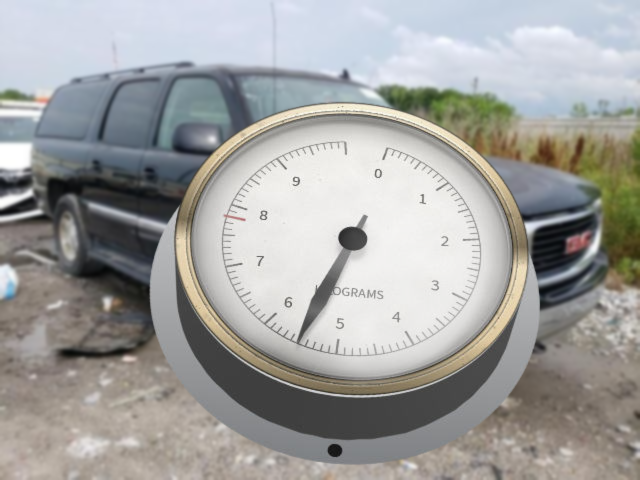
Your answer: {"value": 5.5, "unit": "kg"}
